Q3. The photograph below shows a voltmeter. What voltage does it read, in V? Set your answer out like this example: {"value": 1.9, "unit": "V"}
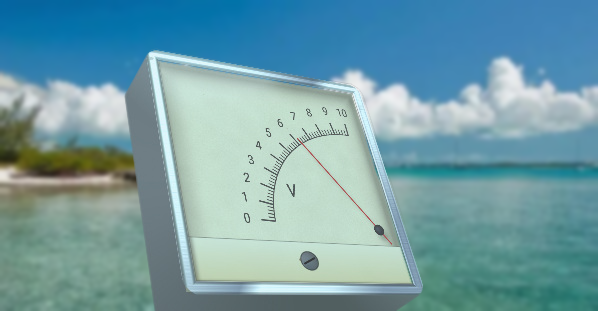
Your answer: {"value": 6, "unit": "V"}
